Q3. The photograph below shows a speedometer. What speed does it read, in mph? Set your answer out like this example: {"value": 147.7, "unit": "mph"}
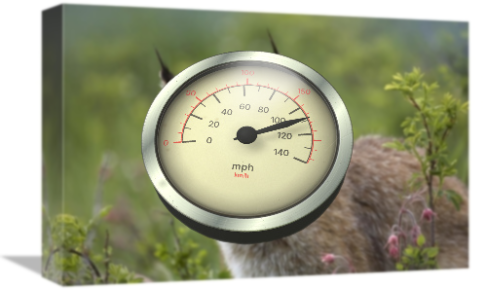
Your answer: {"value": 110, "unit": "mph"}
